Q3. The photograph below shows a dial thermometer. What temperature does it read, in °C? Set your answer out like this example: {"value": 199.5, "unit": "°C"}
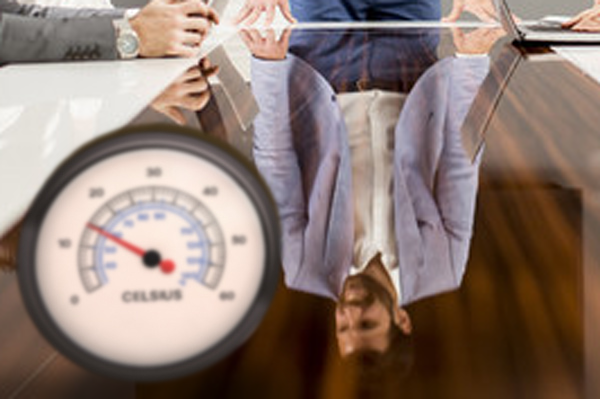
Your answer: {"value": 15, "unit": "°C"}
